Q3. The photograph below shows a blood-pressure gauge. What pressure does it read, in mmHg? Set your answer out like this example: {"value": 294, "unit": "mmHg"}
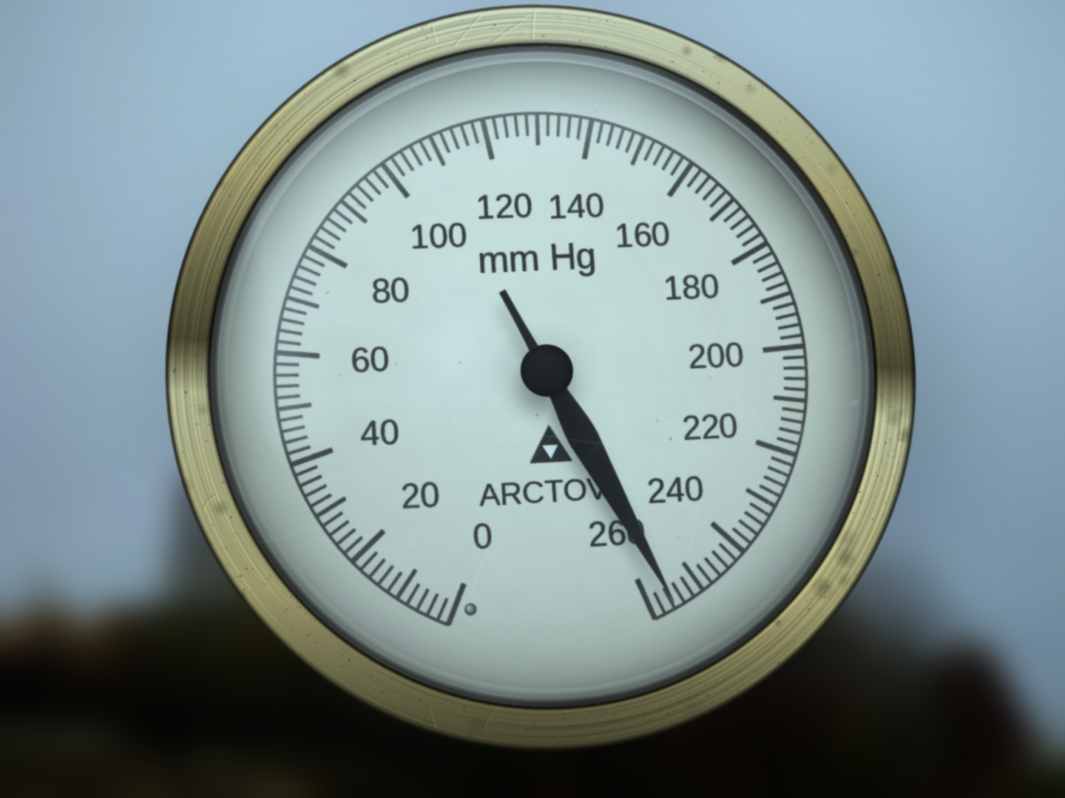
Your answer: {"value": 256, "unit": "mmHg"}
